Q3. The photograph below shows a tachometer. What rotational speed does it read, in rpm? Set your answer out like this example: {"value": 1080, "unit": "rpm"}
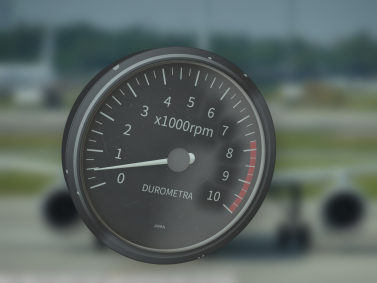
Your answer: {"value": 500, "unit": "rpm"}
